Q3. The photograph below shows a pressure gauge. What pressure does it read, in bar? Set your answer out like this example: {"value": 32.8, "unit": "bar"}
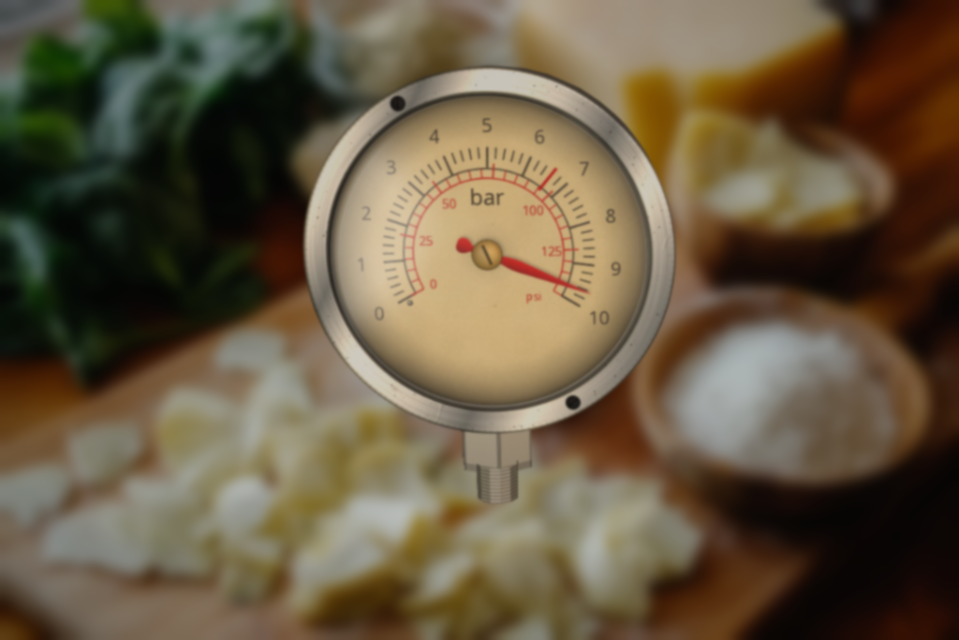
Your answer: {"value": 9.6, "unit": "bar"}
